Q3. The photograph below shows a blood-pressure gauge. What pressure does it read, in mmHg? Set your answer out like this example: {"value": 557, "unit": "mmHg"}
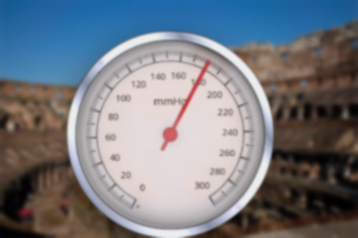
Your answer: {"value": 180, "unit": "mmHg"}
